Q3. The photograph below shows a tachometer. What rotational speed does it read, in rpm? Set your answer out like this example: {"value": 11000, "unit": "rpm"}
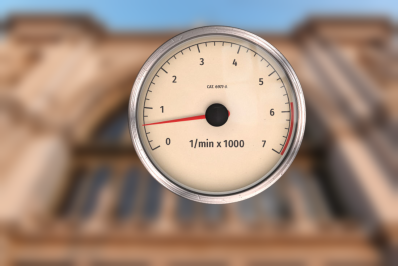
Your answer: {"value": 600, "unit": "rpm"}
